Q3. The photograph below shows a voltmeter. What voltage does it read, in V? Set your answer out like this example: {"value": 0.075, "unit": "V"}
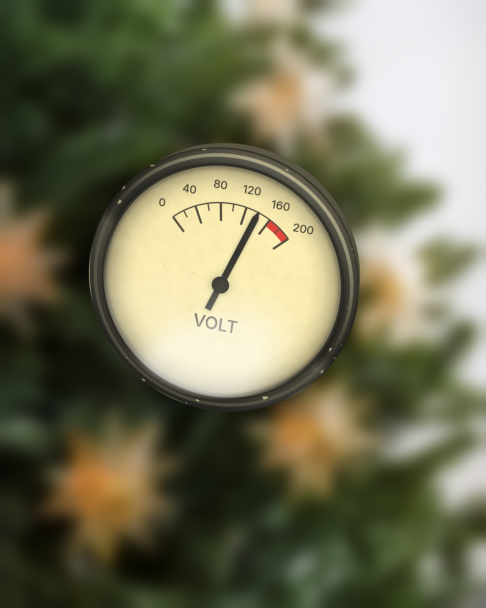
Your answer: {"value": 140, "unit": "V"}
